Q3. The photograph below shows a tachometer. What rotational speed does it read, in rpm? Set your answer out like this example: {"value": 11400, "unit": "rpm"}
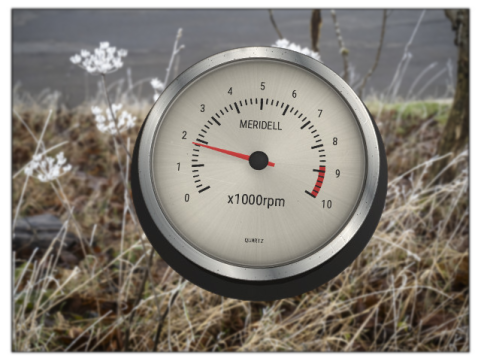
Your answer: {"value": 1800, "unit": "rpm"}
